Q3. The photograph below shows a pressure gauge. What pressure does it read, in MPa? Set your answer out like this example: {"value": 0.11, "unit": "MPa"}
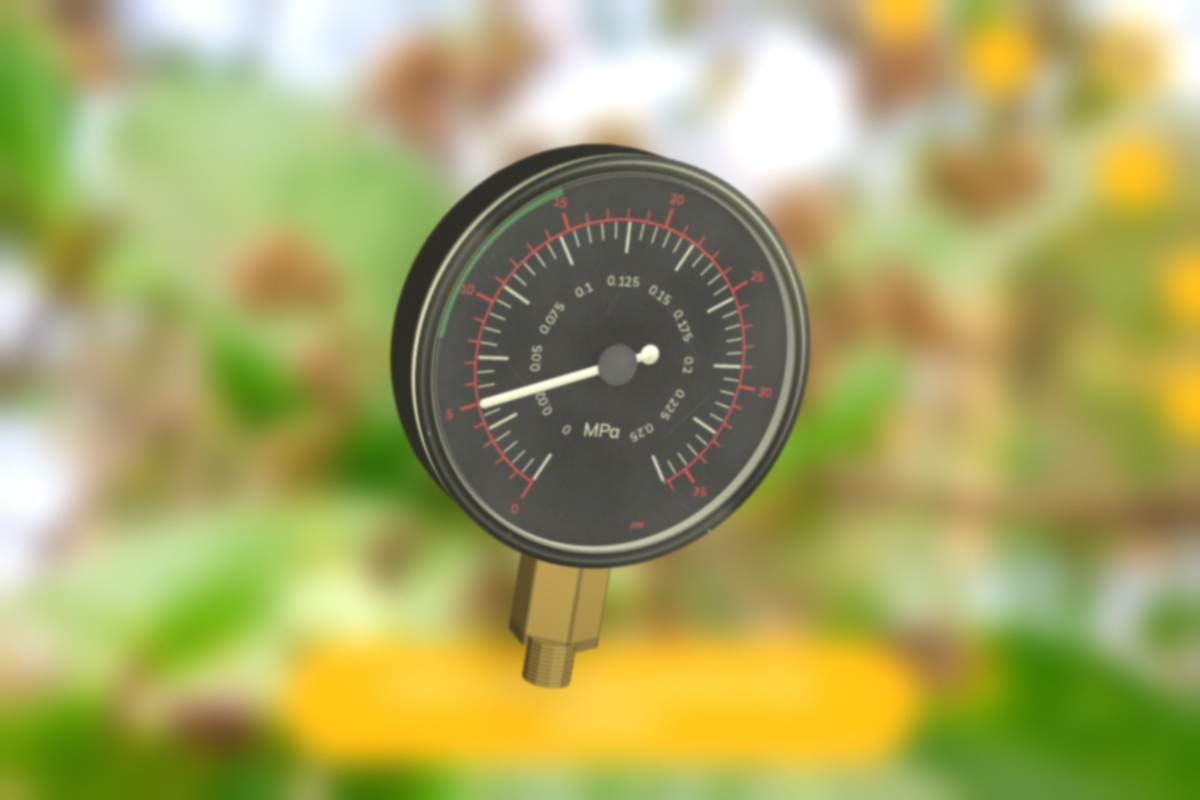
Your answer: {"value": 0.035, "unit": "MPa"}
